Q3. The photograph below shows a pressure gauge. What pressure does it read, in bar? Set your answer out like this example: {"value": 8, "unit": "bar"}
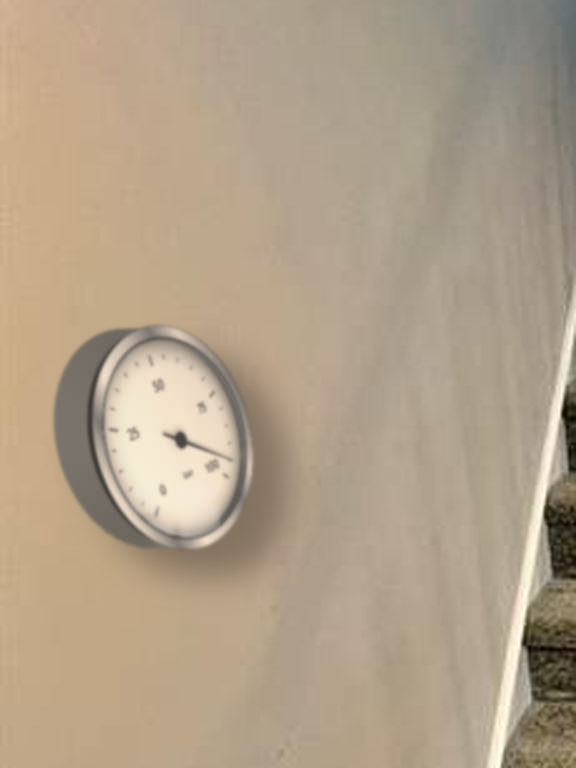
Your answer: {"value": 95, "unit": "bar"}
